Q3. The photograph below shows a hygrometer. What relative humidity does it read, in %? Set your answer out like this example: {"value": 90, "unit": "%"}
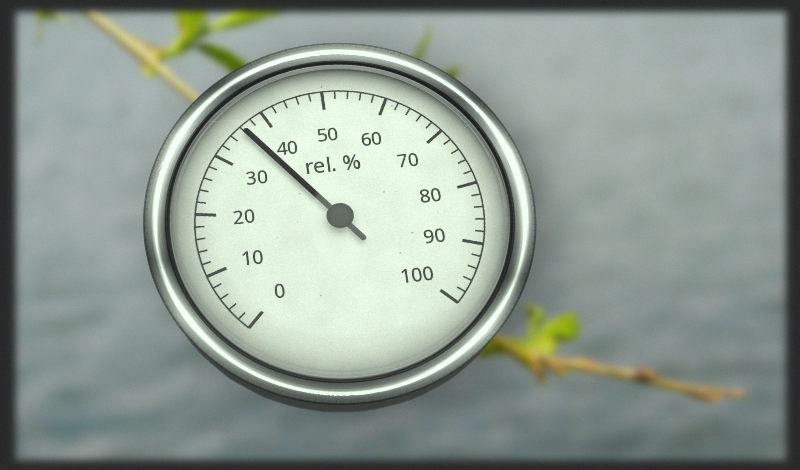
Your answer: {"value": 36, "unit": "%"}
